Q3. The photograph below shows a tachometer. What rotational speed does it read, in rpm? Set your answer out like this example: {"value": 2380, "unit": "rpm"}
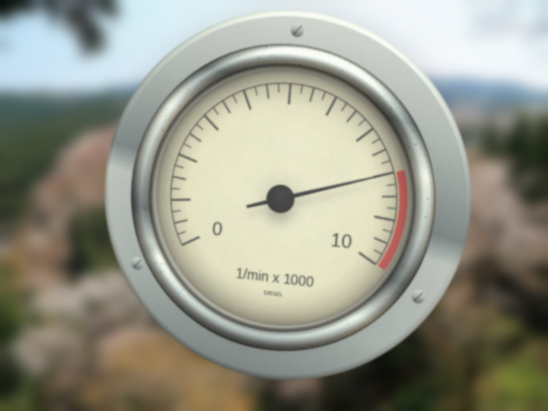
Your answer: {"value": 8000, "unit": "rpm"}
